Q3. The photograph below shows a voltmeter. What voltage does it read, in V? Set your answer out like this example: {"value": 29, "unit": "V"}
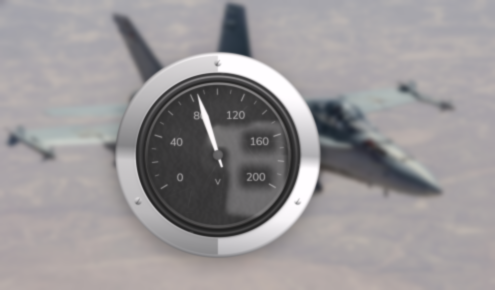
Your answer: {"value": 85, "unit": "V"}
